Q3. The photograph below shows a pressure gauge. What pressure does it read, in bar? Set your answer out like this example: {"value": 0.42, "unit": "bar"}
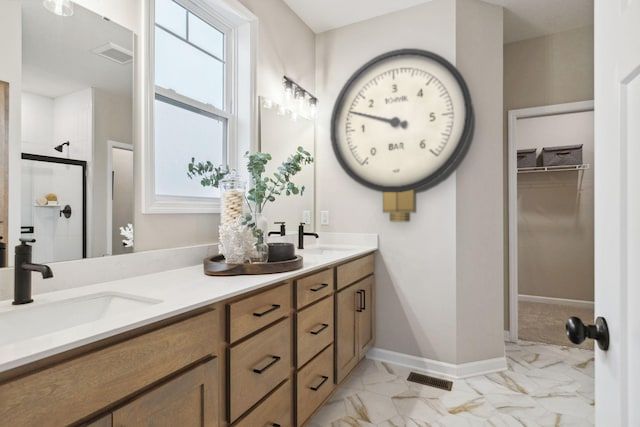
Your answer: {"value": 1.5, "unit": "bar"}
